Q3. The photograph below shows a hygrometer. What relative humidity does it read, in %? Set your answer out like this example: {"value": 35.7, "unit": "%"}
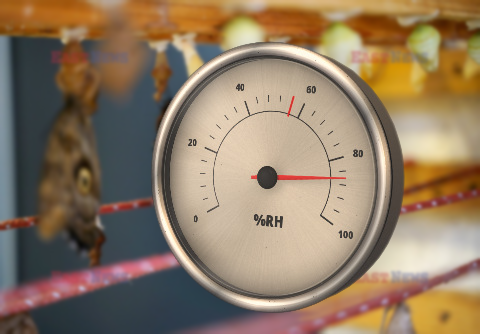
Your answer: {"value": 86, "unit": "%"}
